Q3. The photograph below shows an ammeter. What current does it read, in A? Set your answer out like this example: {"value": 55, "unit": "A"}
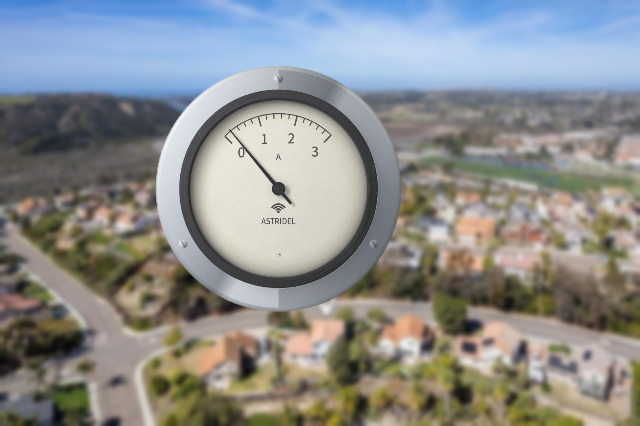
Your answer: {"value": 0.2, "unit": "A"}
